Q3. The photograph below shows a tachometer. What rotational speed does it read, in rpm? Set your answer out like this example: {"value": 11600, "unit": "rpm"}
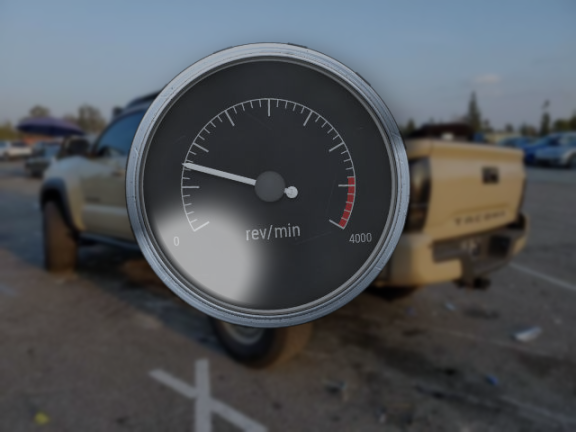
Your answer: {"value": 750, "unit": "rpm"}
